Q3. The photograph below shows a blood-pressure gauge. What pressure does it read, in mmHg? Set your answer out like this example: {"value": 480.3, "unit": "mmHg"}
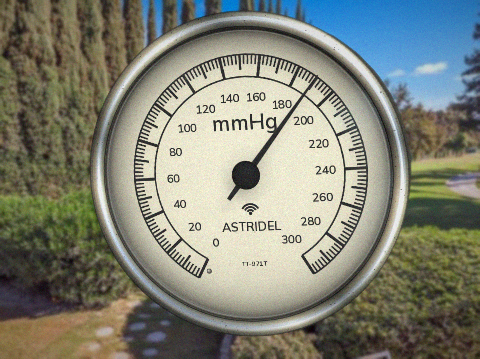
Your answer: {"value": 190, "unit": "mmHg"}
